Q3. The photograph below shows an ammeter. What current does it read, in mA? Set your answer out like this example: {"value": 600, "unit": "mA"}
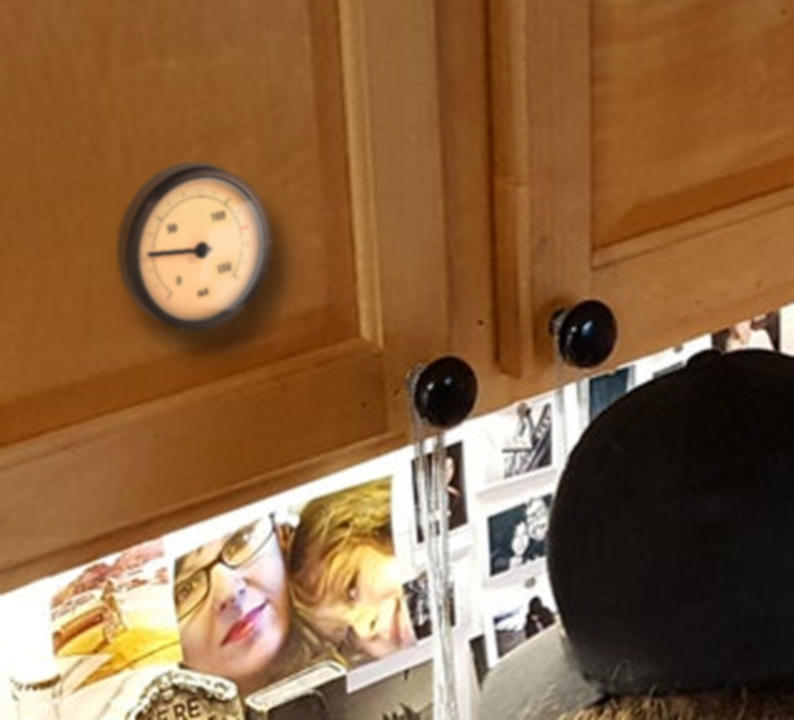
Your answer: {"value": 30, "unit": "mA"}
